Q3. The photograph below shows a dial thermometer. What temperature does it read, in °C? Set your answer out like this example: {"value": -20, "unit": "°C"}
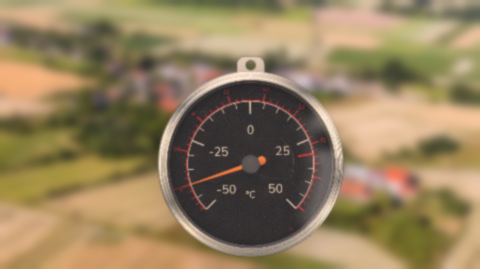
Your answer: {"value": -40, "unit": "°C"}
